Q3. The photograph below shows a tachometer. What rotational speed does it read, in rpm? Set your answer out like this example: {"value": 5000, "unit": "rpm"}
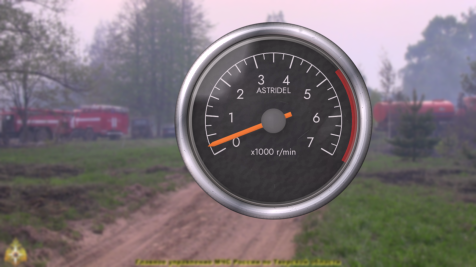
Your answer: {"value": 250, "unit": "rpm"}
